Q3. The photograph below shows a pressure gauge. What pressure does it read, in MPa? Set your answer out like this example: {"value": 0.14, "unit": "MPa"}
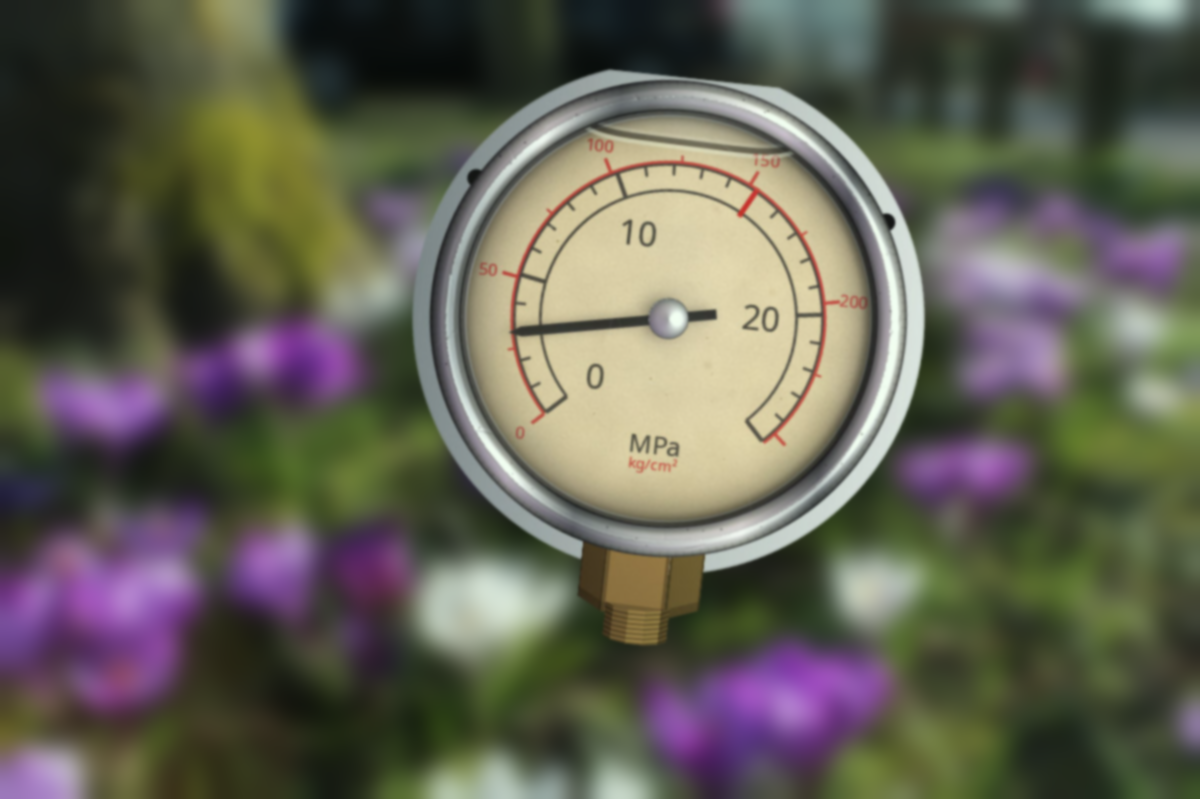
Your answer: {"value": 3, "unit": "MPa"}
